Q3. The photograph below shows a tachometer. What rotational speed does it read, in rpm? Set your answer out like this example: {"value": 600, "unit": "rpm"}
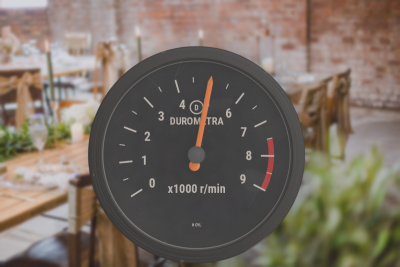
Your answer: {"value": 5000, "unit": "rpm"}
